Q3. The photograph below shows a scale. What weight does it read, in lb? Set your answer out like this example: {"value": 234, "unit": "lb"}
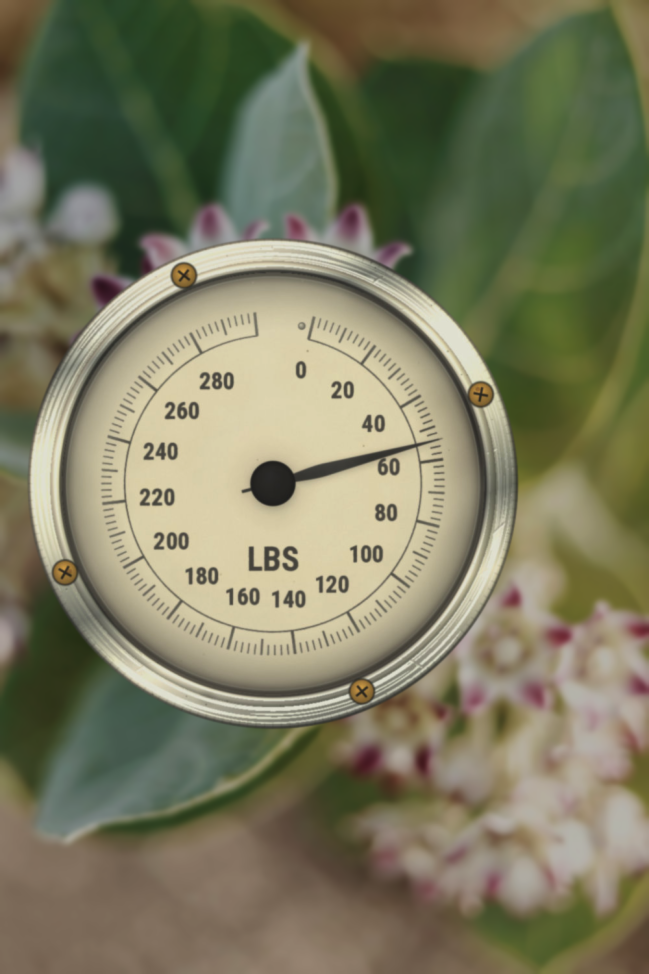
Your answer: {"value": 54, "unit": "lb"}
